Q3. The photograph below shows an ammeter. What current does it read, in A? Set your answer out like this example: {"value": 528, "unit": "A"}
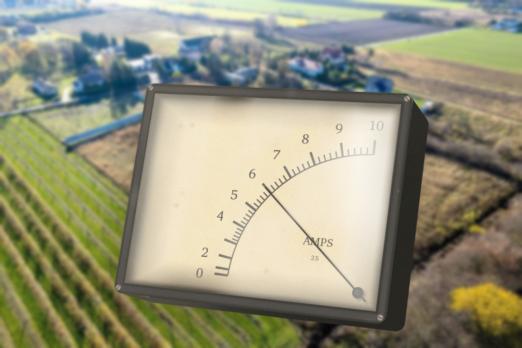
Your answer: {"value": 6, "unit": "A"}
